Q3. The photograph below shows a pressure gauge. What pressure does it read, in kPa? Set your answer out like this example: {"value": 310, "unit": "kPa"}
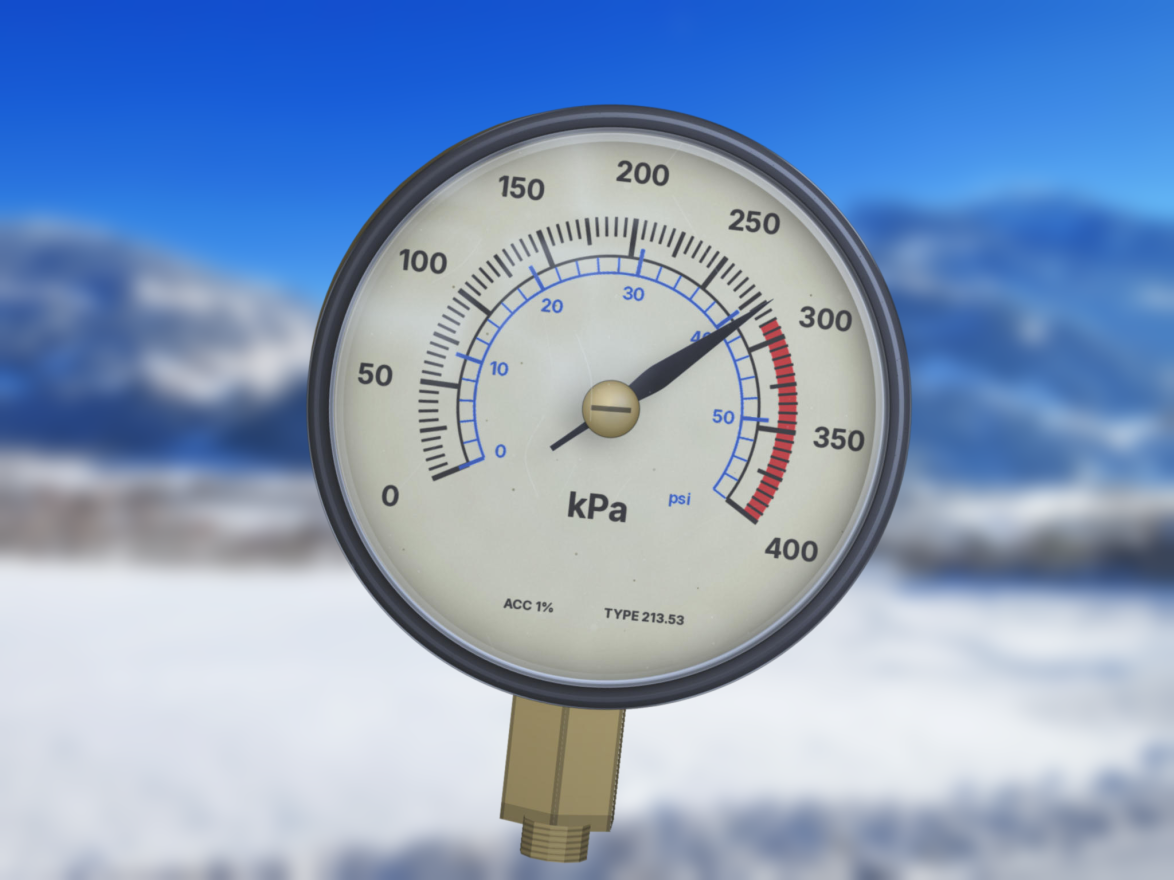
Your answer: {"value": 280, "unit": "kPa"}
